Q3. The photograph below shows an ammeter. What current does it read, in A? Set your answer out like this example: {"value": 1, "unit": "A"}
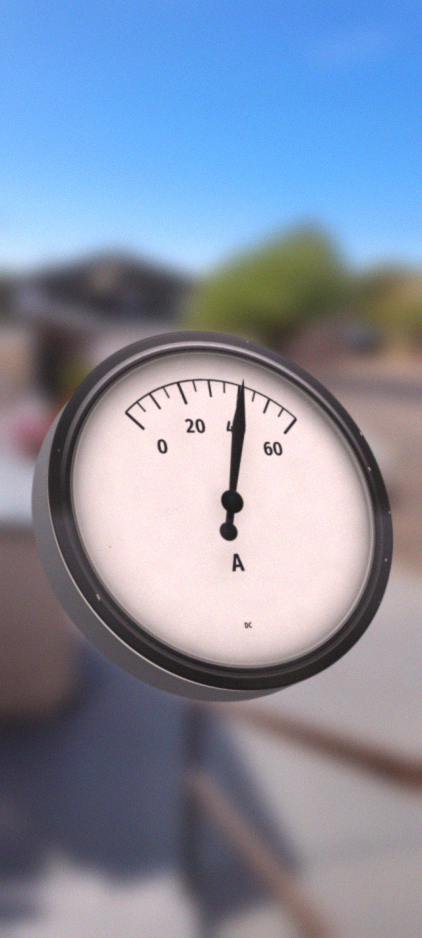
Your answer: {"value": 40, "unit": "A"}
